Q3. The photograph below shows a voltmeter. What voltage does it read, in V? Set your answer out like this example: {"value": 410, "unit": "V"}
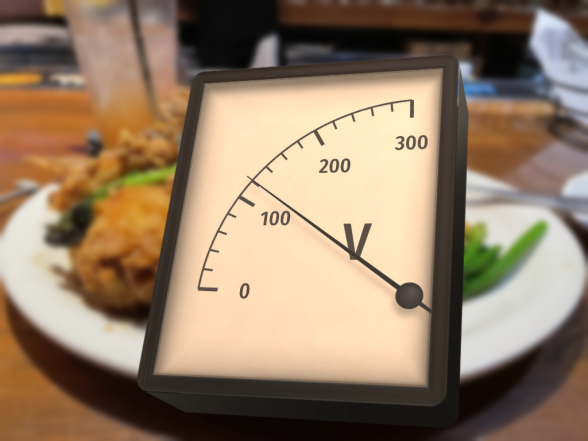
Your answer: {"value": 120, "unit": "V"}
